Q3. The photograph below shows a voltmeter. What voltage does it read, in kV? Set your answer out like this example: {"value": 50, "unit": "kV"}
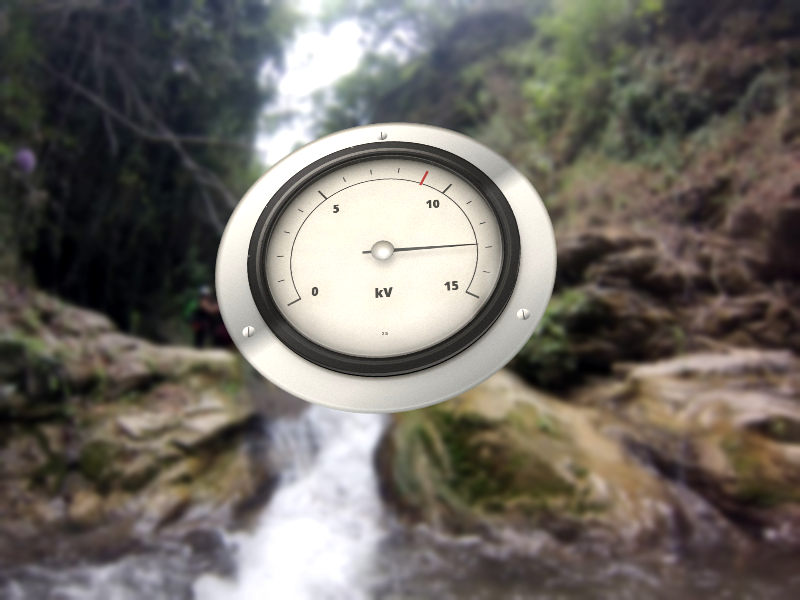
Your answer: {"value": 13, "unit": "kV"}
